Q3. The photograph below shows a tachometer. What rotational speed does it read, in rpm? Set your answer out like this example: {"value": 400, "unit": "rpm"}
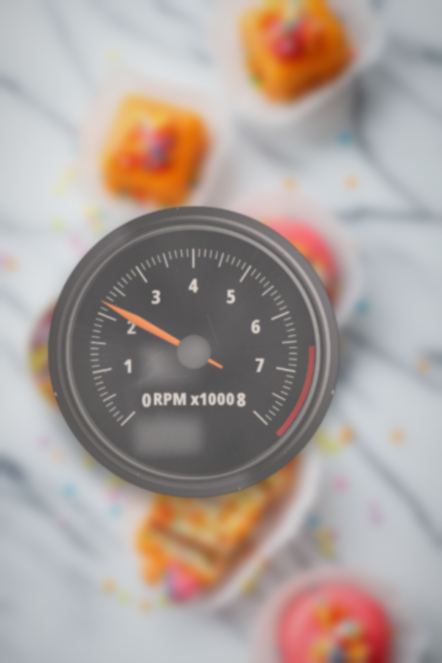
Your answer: {"value": 2200, "unit": "rpm"}
